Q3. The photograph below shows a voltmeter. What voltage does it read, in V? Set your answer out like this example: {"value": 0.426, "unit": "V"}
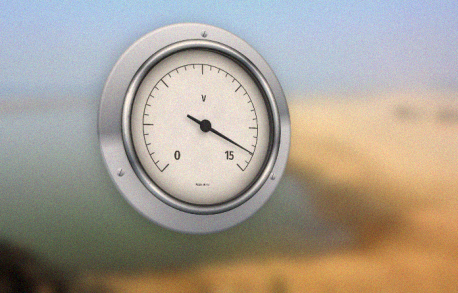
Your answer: {"value": 14, "unit": "V"}
